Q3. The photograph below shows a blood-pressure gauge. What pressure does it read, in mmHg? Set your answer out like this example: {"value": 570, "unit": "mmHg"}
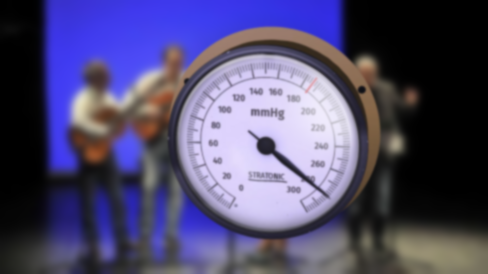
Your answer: {"value": 280, "unit": "mmHg"}
